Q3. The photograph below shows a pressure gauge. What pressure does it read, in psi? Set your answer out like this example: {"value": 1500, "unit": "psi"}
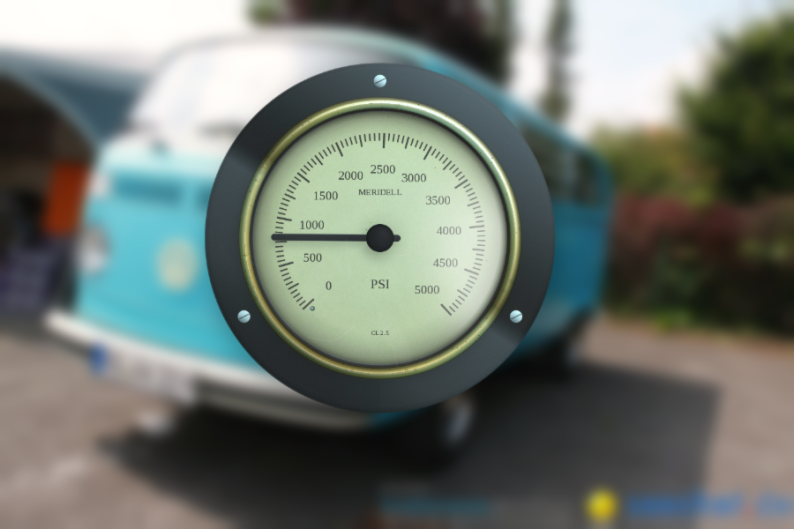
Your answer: {"value": 800, "unit": "psi"}
